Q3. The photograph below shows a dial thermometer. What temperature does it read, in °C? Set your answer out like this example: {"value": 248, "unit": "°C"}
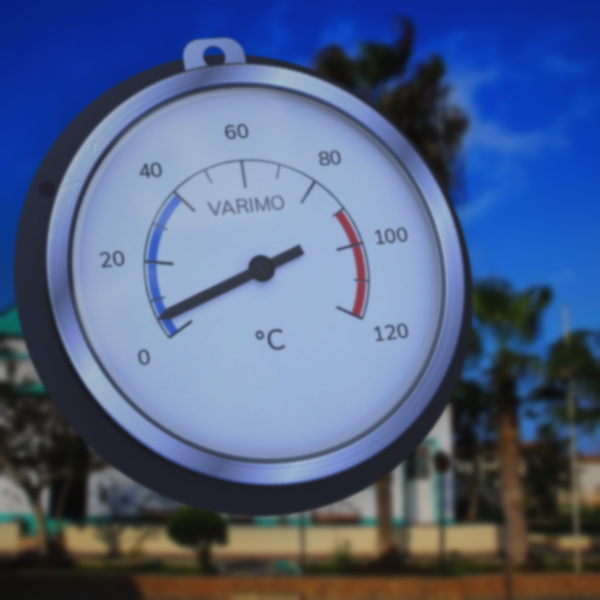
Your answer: {"value": 5, "unit": "°C"}
